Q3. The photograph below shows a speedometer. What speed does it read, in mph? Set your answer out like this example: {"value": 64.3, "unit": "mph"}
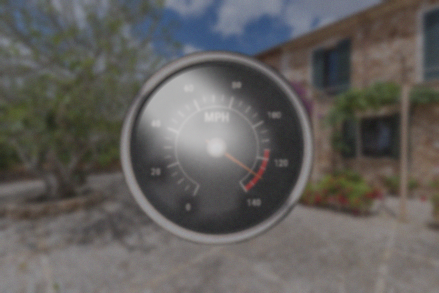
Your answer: {"value": 130, "unit": "mph"}
